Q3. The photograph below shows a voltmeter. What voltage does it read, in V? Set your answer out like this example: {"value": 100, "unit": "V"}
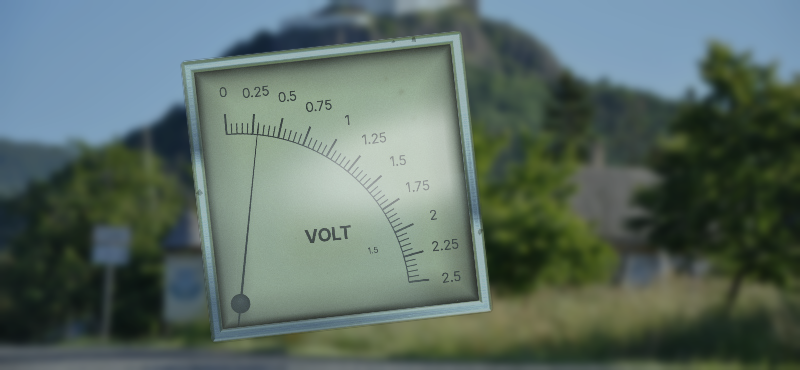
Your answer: {"value": 0.3, "unit": "V"}
